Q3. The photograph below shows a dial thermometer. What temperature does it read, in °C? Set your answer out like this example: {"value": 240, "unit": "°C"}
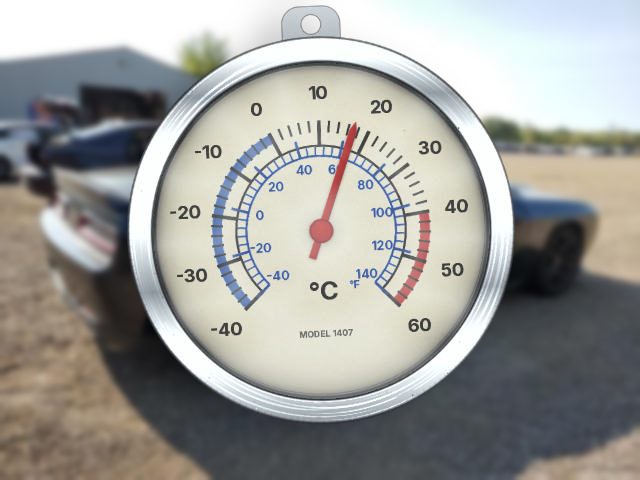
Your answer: {"value": 17, "unit": "°C"}
